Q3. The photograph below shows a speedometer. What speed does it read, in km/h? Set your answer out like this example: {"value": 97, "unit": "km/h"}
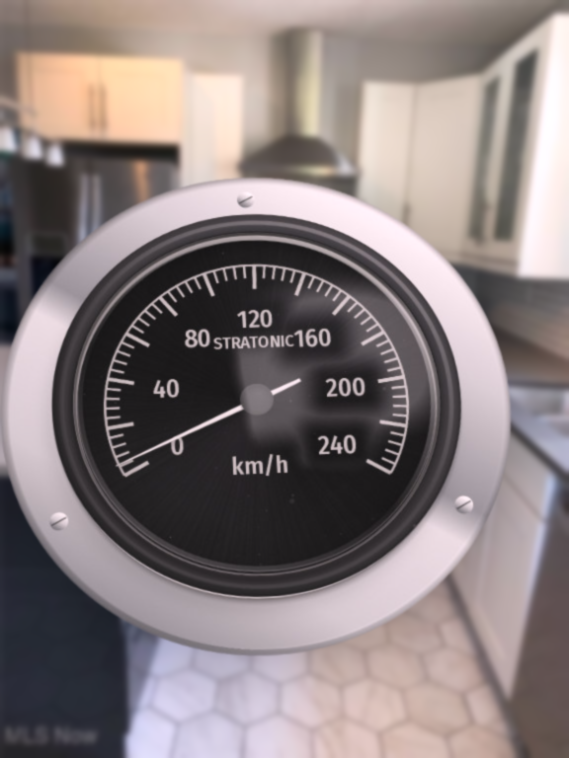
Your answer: {"value": 4, "unit": "km/h"}
